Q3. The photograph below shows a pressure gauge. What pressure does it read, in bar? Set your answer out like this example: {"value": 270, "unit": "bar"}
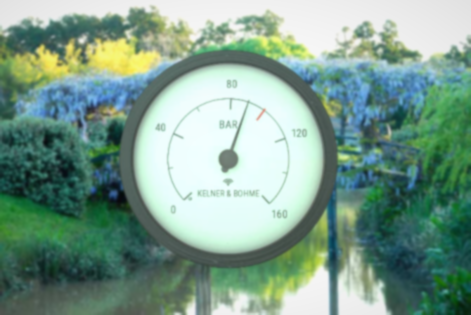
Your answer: {"value": 90, "unit": "bar"}
